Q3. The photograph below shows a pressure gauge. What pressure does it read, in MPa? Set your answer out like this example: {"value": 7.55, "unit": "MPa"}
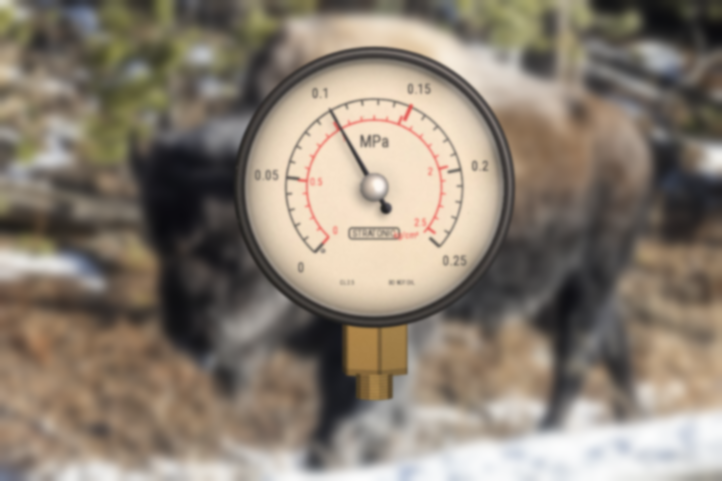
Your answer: {"value": 0.1, "unit": "MPa"}
